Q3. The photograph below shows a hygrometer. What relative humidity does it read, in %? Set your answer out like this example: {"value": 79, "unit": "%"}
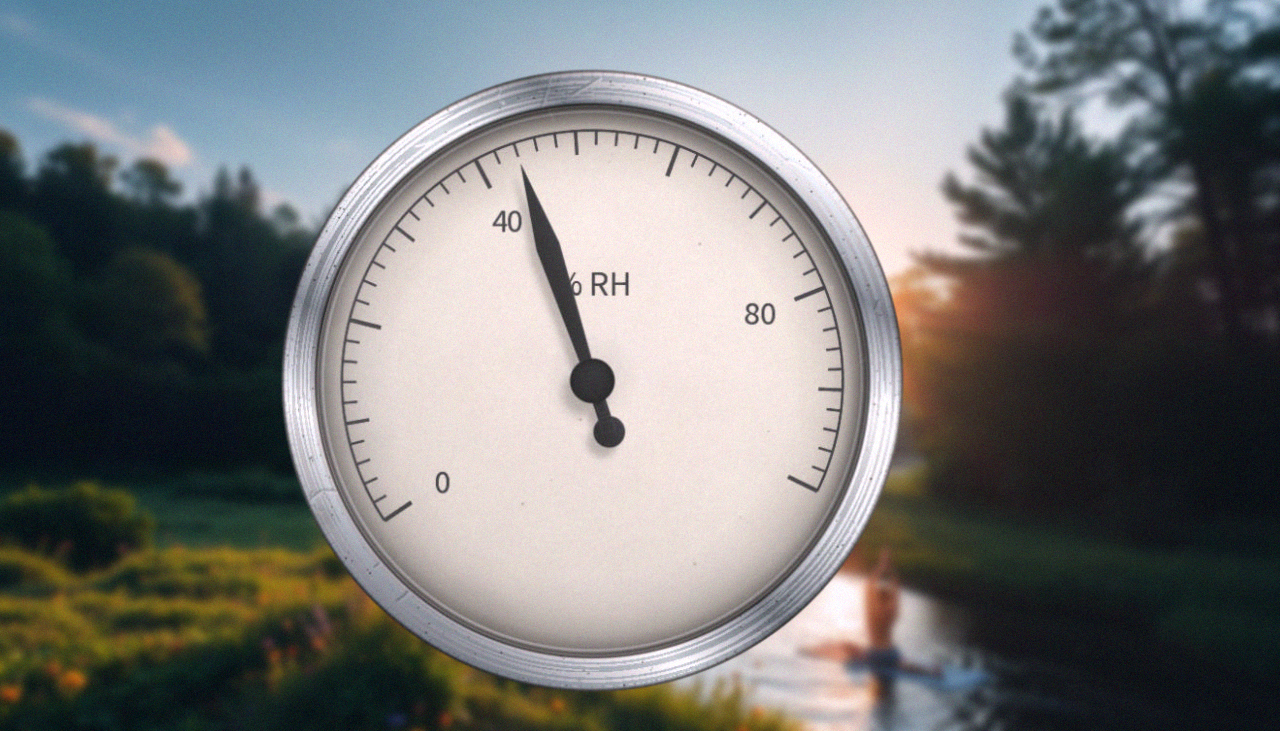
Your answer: {"value": 44, "unit": "%"}
